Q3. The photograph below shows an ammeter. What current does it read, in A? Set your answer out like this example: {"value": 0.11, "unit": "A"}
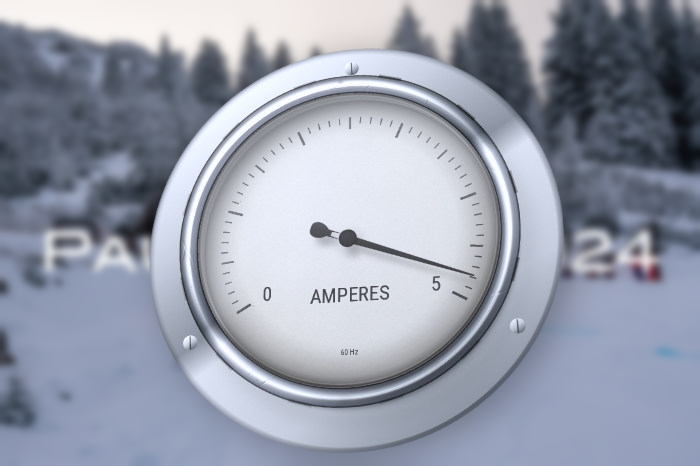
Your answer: {"value": 4.8, "unit": "A"}
